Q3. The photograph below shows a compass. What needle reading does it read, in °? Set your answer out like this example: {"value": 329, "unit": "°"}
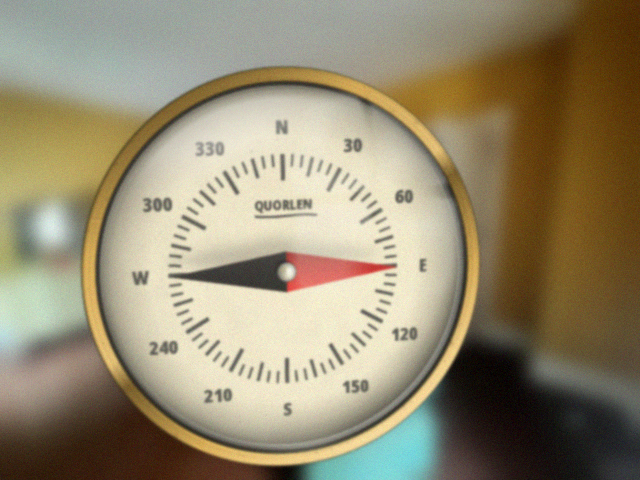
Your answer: {"value": 90, "unit": "°"}
